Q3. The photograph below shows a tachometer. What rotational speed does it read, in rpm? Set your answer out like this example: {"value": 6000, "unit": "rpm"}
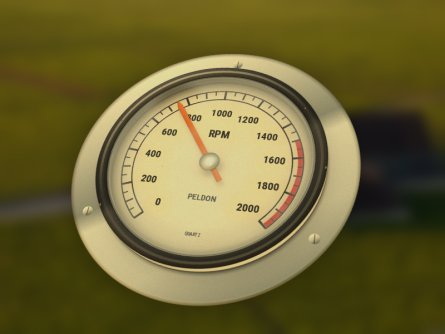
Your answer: {"value": 750, "unit": "rpm"}
